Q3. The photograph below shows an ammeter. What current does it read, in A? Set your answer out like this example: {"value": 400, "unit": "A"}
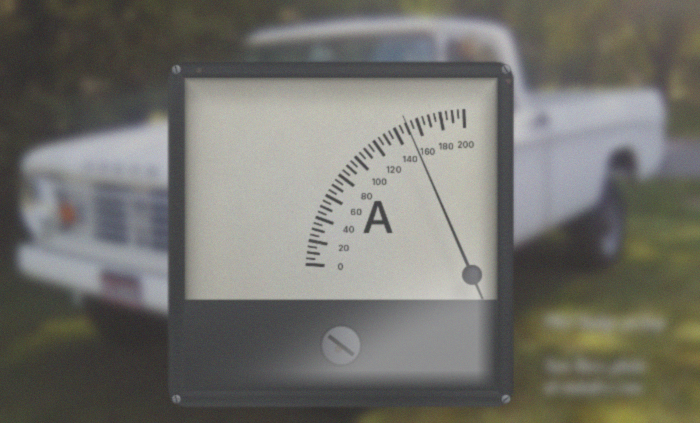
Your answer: {"value": 150, "unit": "A"}
